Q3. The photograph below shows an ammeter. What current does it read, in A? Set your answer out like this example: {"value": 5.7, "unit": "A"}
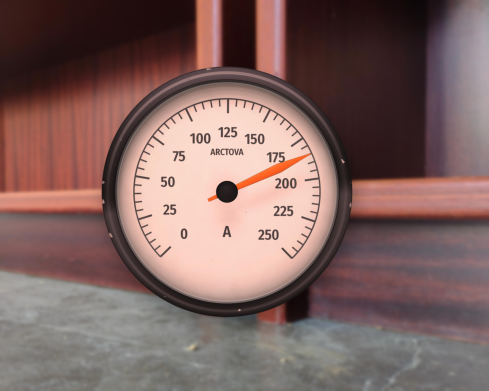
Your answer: {"value": 185, "unit": "A"}
